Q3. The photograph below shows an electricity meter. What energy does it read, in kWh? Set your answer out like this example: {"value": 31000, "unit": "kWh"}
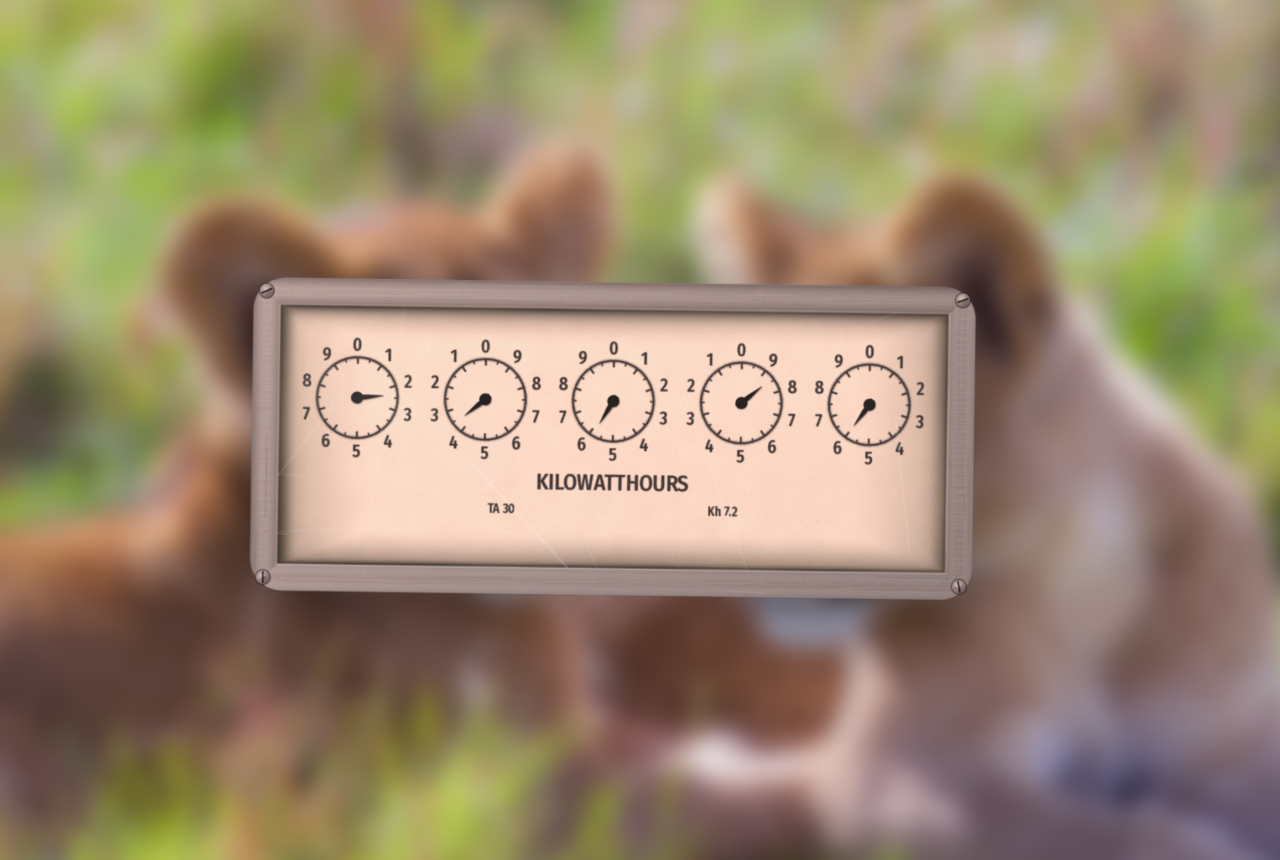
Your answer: {"value": 23586, "unit": "kWh"}
